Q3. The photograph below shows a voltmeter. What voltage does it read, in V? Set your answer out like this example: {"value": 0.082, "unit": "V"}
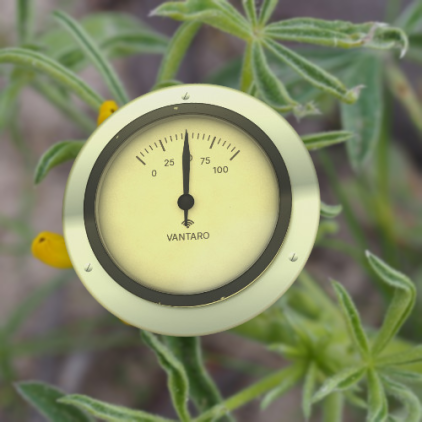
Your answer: {"value": 50, "unit": "V"}
